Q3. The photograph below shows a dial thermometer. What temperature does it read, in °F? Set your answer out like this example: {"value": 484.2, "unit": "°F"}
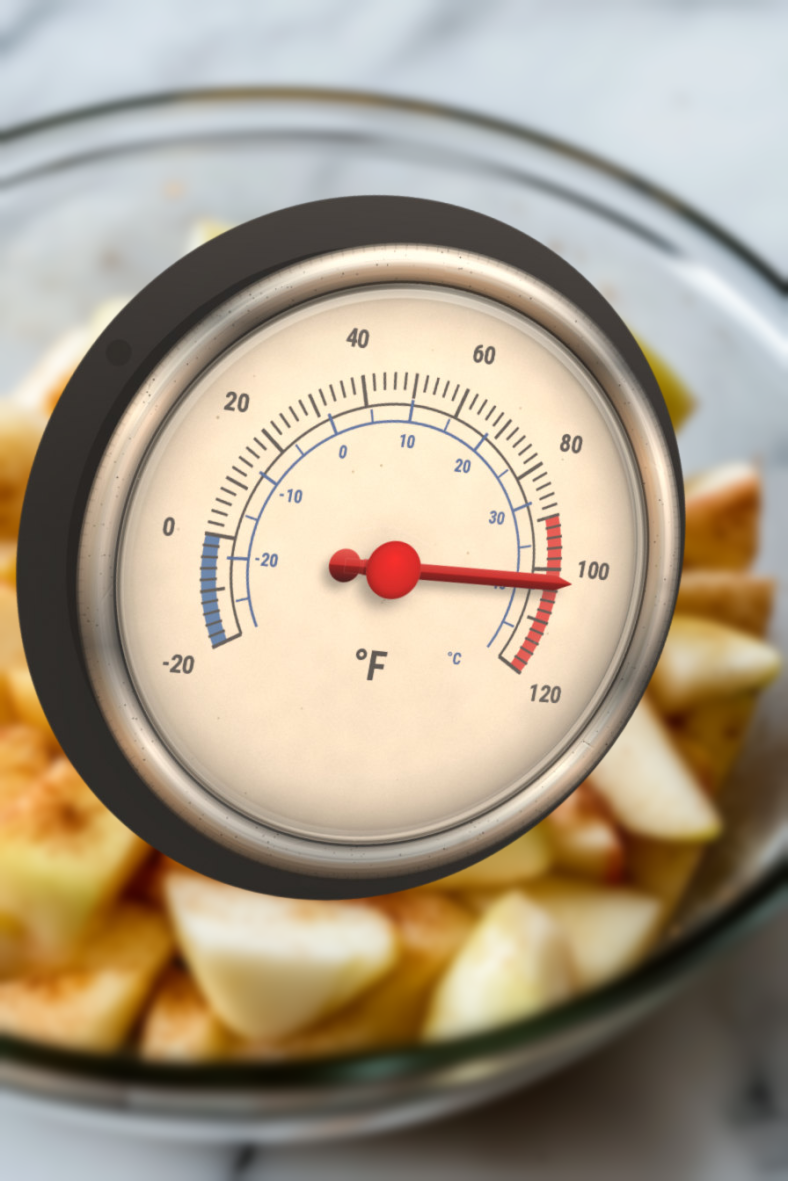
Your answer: {"value": 102, "unit": "°F"}
